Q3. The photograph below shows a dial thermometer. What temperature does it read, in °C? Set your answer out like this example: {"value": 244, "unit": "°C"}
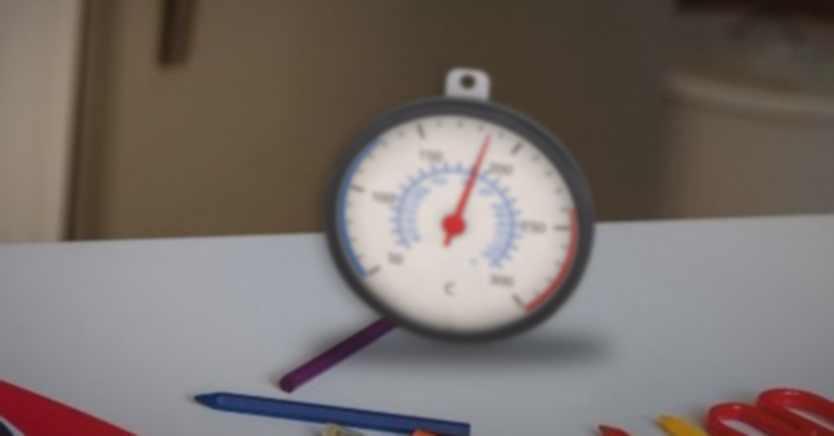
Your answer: {"value": 185, "unit": "°C"}
